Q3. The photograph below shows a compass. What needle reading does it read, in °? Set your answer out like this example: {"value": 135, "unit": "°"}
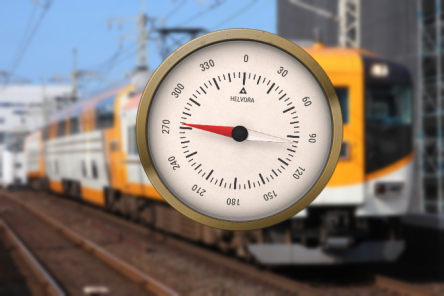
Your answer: {"value": 275, "unit": "°"}
